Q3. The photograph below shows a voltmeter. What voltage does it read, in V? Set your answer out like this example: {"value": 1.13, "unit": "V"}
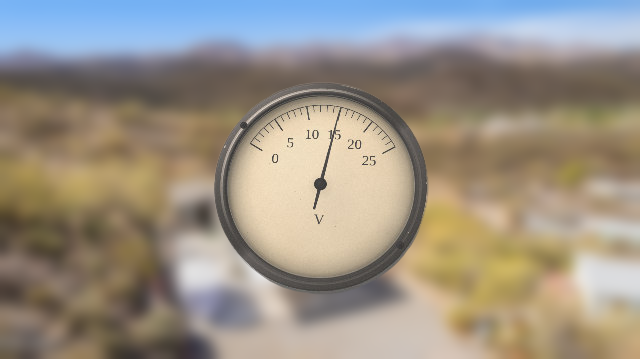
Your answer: {"value": 15, "unit": "V"}
